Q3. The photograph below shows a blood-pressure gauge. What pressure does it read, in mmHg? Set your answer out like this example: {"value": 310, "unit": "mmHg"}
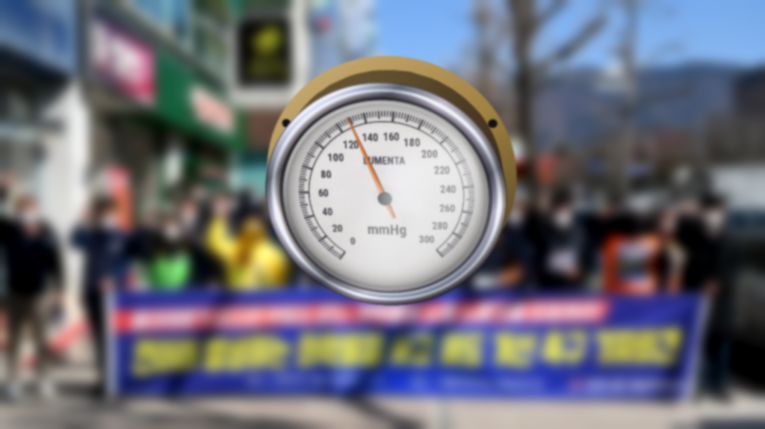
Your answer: {"value": 130, "unit": "mmHg"}
